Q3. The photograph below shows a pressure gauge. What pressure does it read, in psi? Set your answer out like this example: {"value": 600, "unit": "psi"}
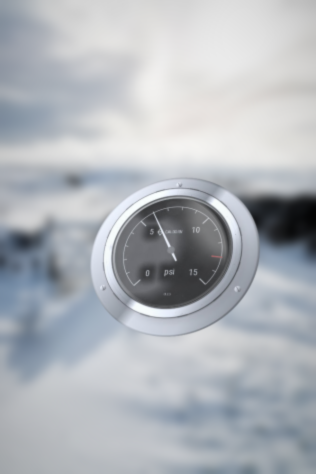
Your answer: {"value": 6, "unit": "psi"}
